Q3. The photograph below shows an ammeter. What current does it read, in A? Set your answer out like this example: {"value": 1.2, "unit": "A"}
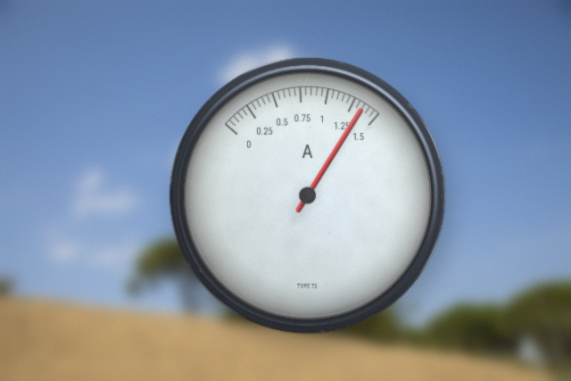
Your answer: {"value": 1.35, "unit": "A"}
